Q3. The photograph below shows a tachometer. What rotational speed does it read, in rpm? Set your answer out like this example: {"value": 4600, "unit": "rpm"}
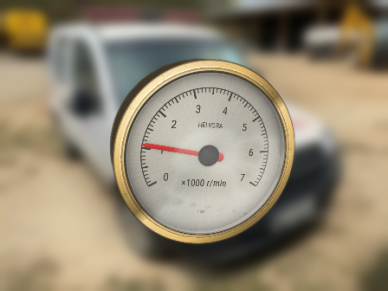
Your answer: {"value": 1100, "unit": "rpm"}
